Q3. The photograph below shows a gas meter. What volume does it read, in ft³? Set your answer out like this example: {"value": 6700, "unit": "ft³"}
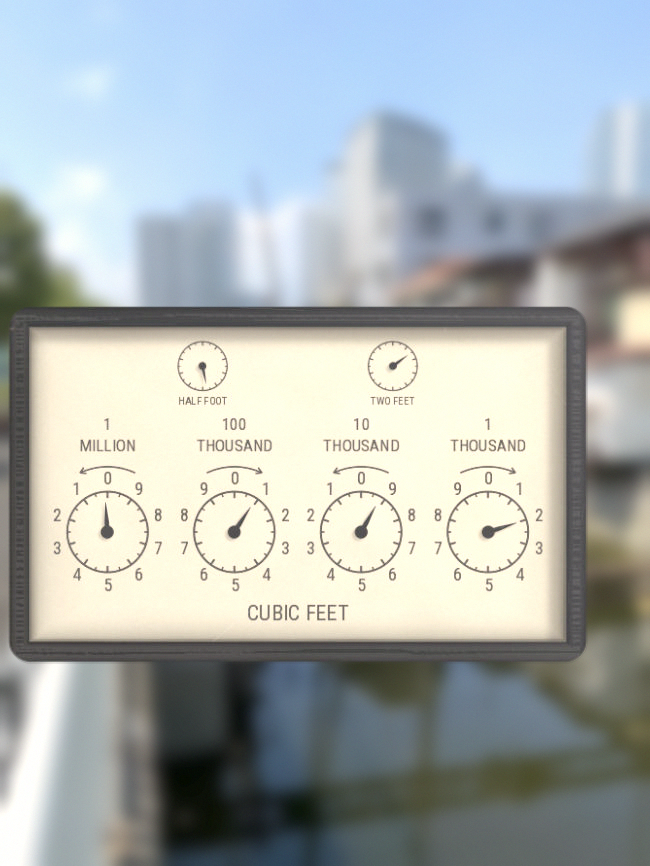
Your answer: {"value": 9200, "unit": "ft³"}
